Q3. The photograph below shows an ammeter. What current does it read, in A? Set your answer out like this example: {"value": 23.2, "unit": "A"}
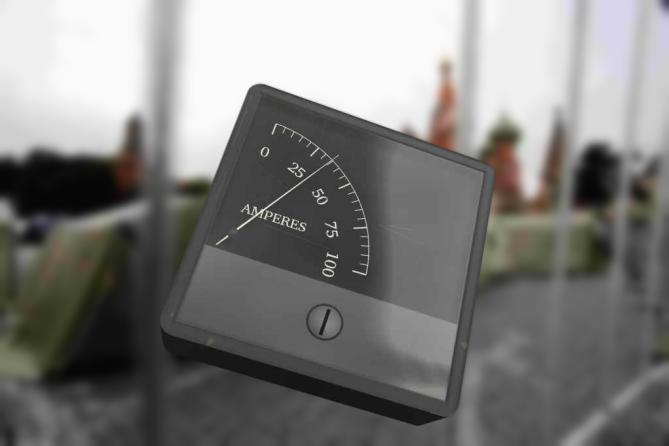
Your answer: {"value": 35, "unit": "A"}
